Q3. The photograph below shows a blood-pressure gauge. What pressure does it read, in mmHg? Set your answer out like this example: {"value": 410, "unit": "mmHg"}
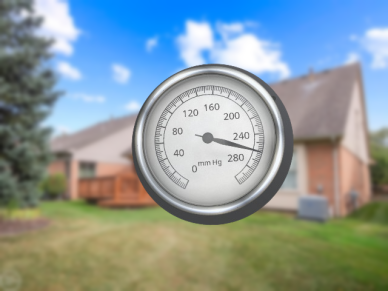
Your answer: {"value": 260, "unit": "mmHg"}
